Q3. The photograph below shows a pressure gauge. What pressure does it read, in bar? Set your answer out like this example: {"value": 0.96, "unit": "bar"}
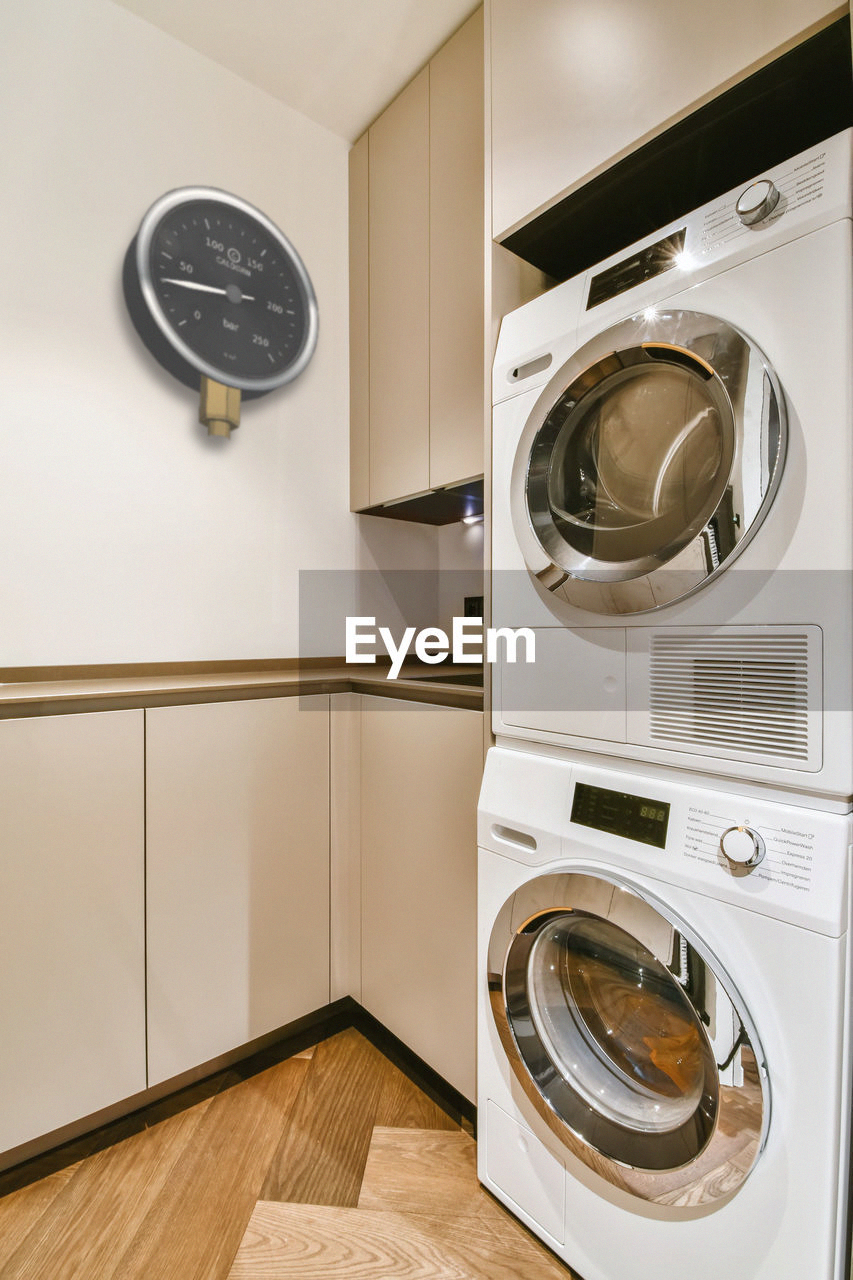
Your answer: {"value": 30, "unit": "bar"}
